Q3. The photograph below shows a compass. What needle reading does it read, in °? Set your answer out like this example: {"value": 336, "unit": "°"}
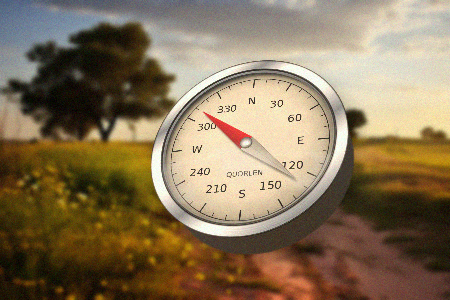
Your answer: {"value": 310, "unit": "°"}
